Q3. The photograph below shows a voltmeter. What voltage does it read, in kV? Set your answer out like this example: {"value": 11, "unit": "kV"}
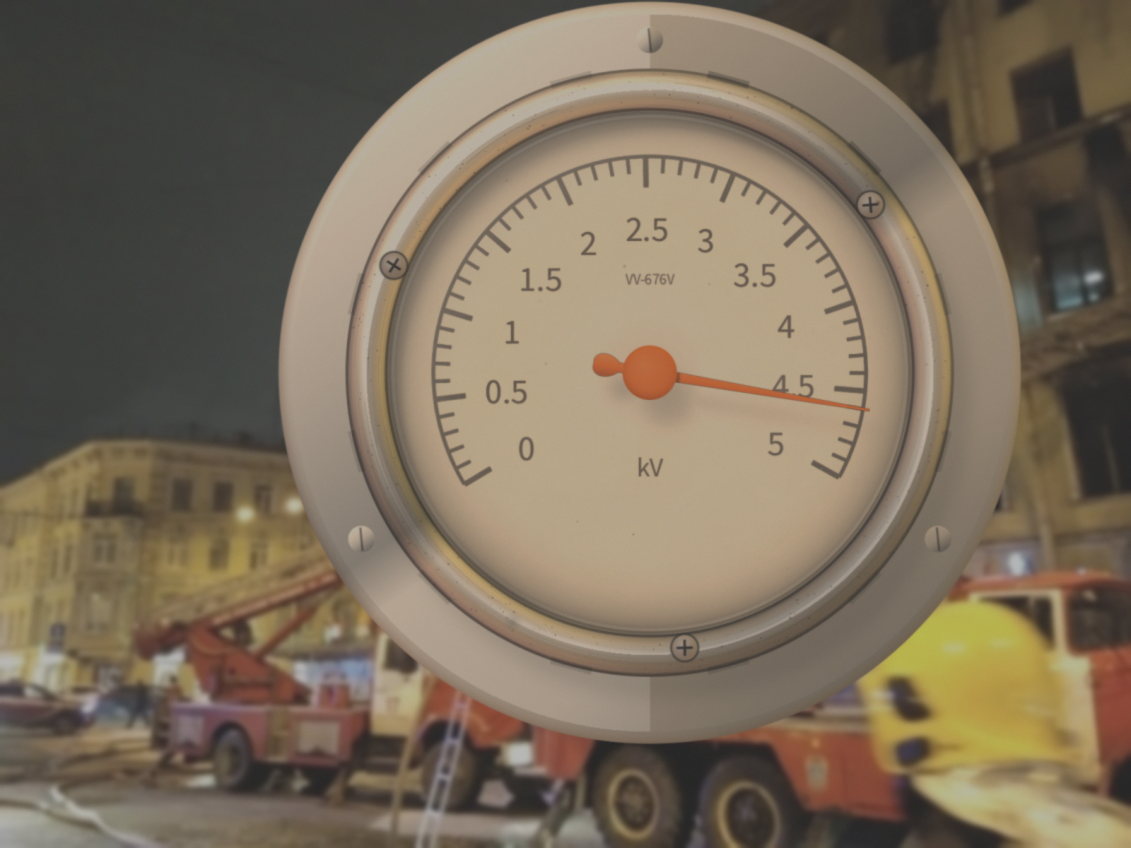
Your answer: {"value": 4.6, "unit": "kV"}
